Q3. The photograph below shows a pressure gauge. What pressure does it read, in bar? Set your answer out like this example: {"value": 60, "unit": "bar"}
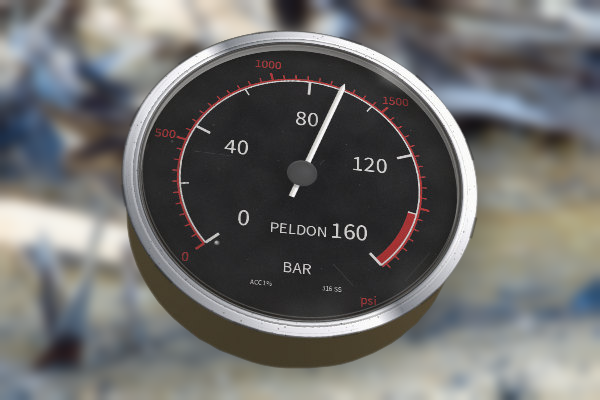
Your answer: {"value": 90, "unit": "bar"}
